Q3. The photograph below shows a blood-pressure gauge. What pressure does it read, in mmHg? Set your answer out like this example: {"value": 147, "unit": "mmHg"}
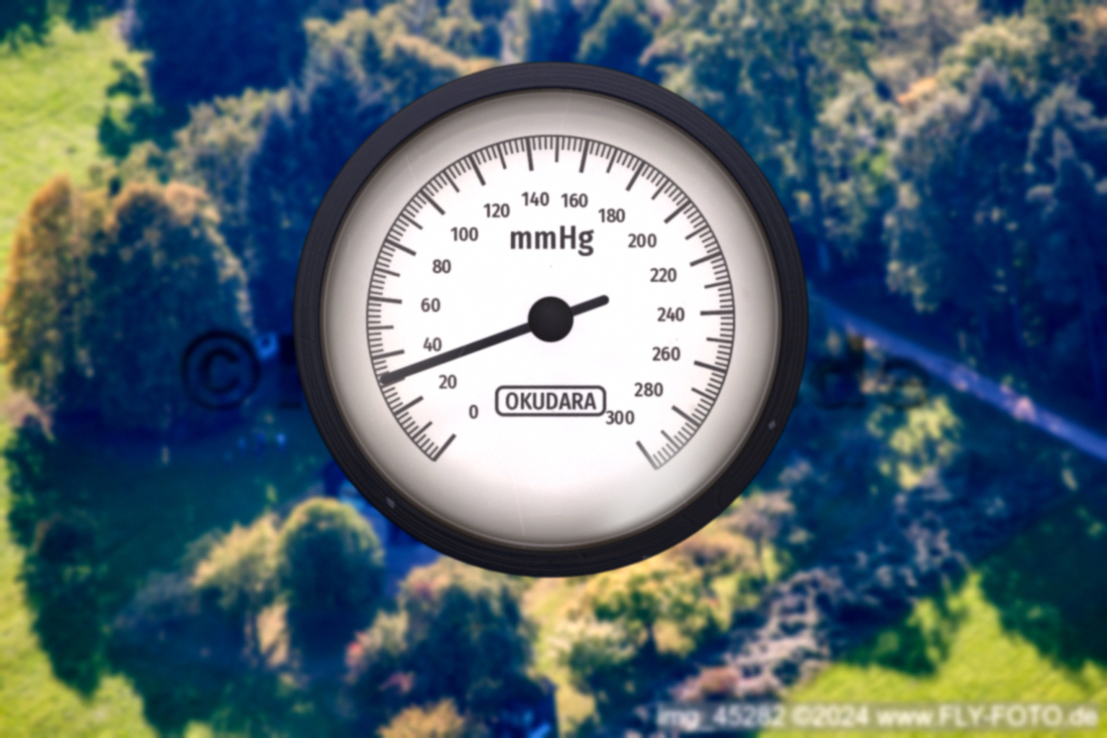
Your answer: {"value": 32, "unit": "mmHg"}
